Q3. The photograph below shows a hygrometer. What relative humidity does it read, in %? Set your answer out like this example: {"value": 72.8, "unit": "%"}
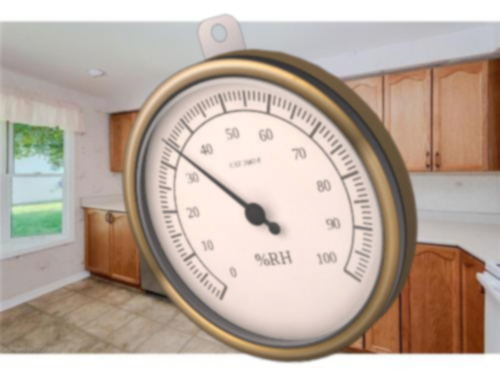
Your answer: {"value": 35, "unit": "%"}
